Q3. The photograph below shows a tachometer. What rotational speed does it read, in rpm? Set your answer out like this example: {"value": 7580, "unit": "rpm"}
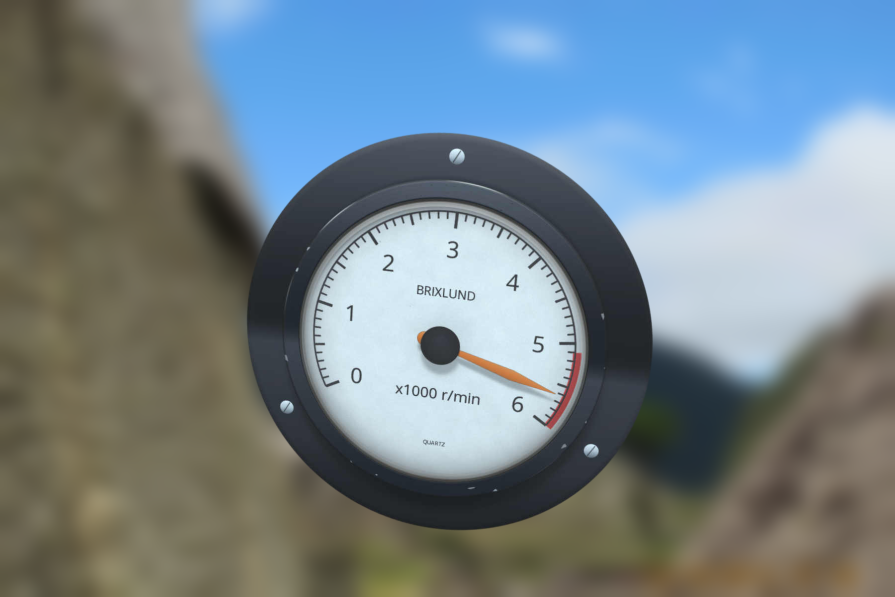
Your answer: {"value": 5600, "unit": "rpm"}
